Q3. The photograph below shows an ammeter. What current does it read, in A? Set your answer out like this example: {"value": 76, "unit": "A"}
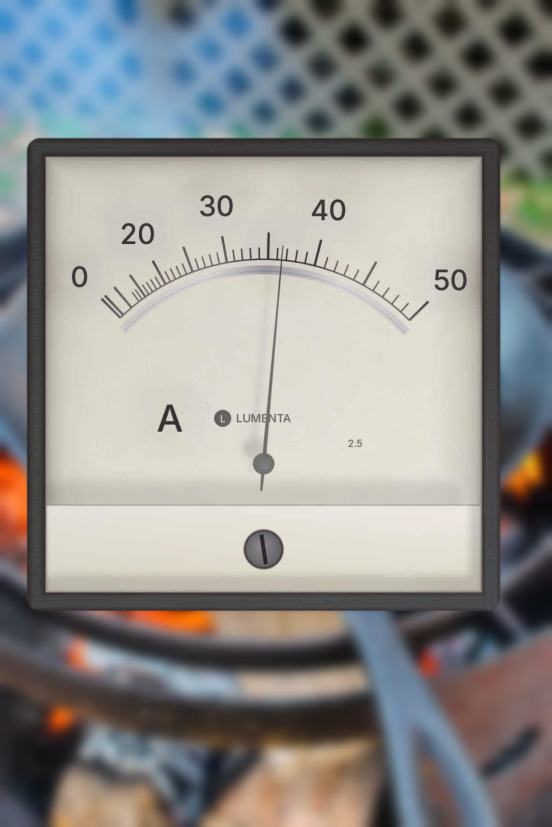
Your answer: {"value": 36.5, "unit": "A"}
